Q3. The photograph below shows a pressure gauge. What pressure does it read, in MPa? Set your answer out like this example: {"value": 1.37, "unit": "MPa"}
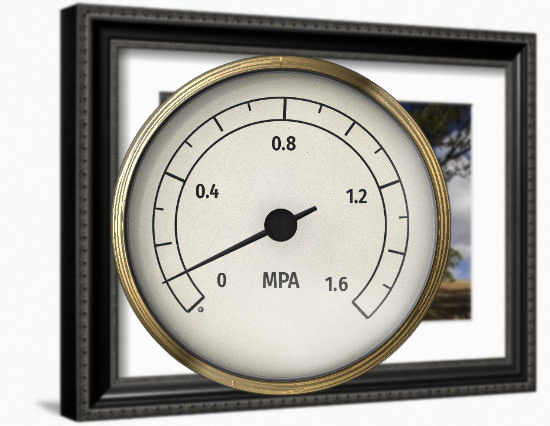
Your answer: {"value": 0.1, "unit": "MPa"}
